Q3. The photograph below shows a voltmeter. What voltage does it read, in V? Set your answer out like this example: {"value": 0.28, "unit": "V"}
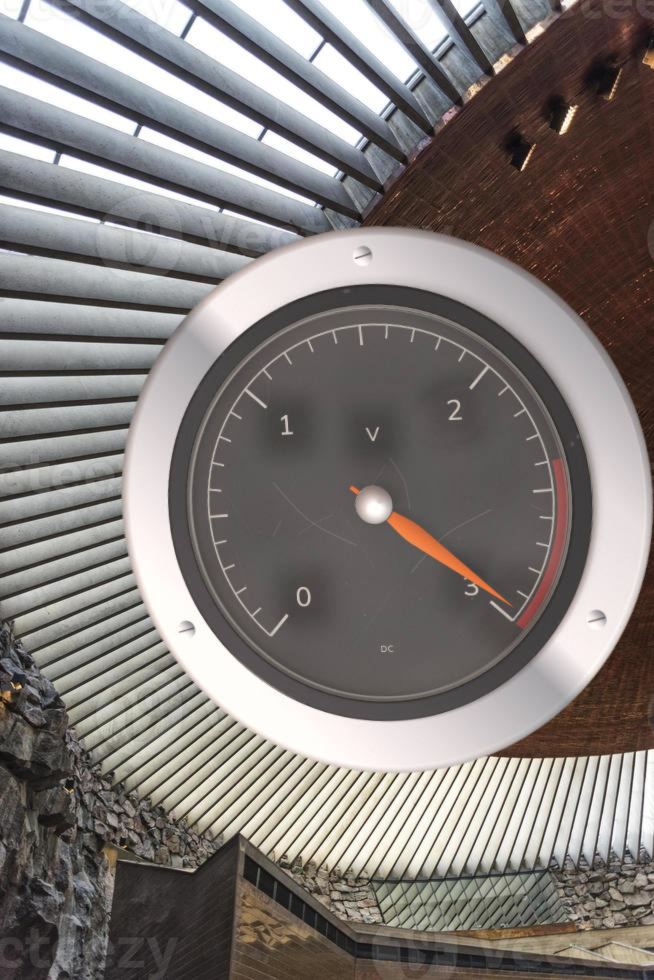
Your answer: {"value": 2.95, "unit": "V"}
